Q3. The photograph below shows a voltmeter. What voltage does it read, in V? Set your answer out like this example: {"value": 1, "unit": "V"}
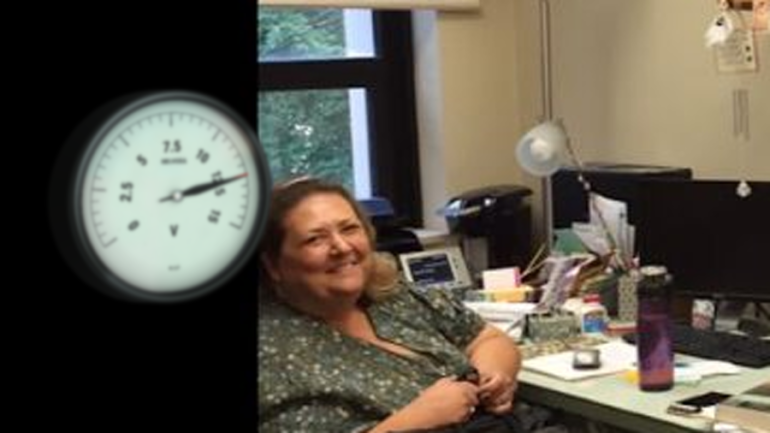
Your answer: {"value": 12.5, "unit": "V"}
